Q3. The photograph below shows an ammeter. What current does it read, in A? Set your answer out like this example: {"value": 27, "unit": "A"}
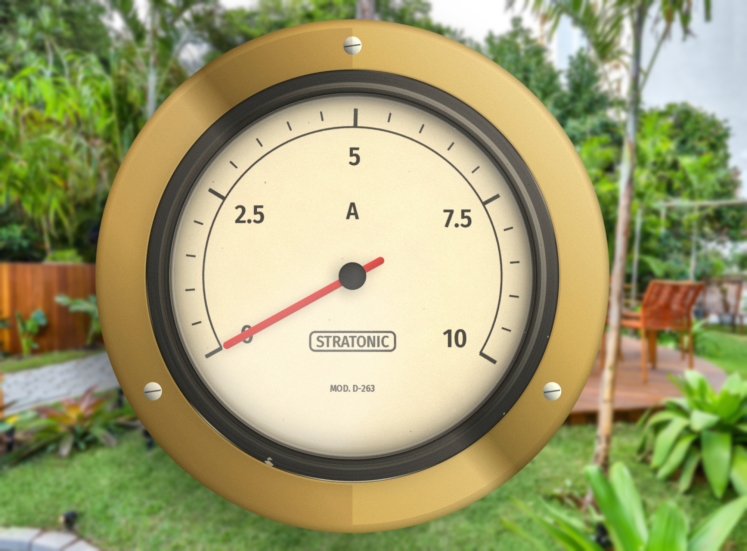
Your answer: {"value": 0, "unit": "A"}
